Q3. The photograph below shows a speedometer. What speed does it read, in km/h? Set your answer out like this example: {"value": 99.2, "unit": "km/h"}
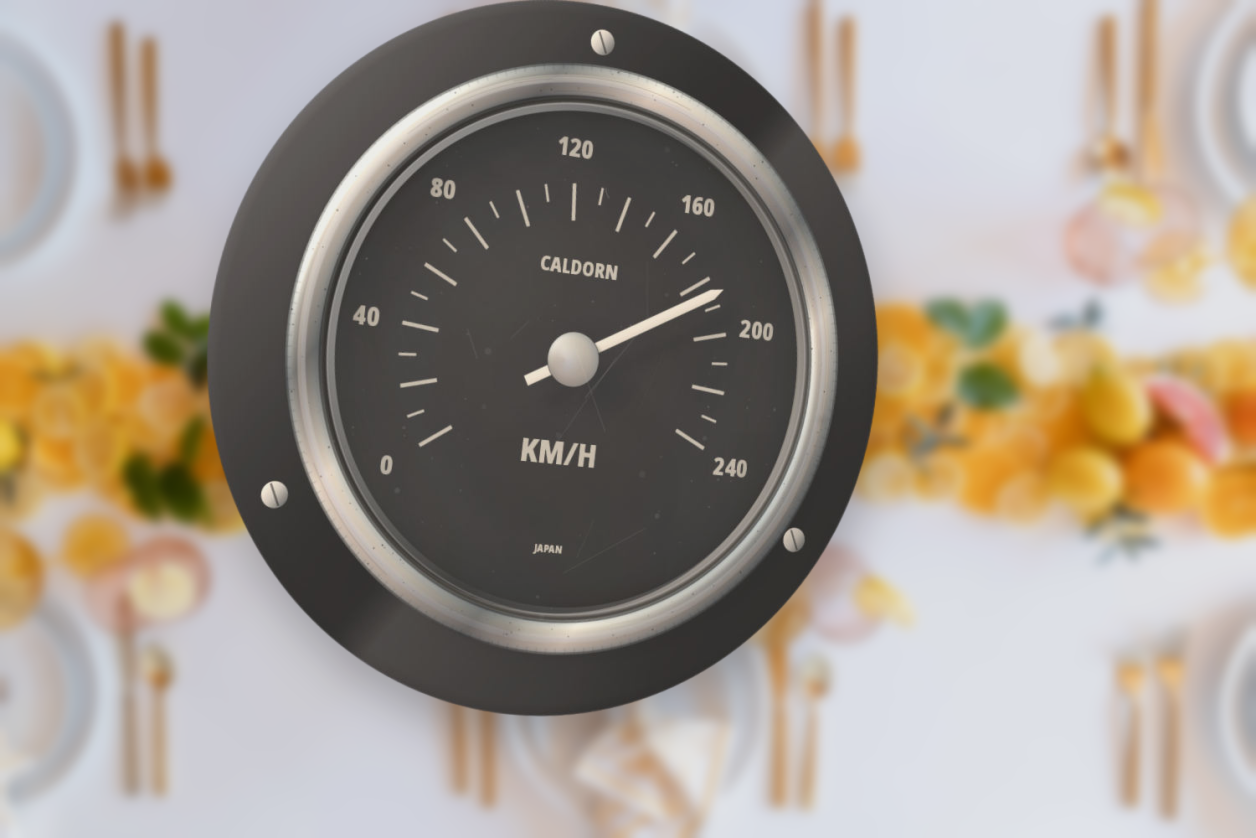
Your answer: {"value": 185, "unit": "km/h"}
